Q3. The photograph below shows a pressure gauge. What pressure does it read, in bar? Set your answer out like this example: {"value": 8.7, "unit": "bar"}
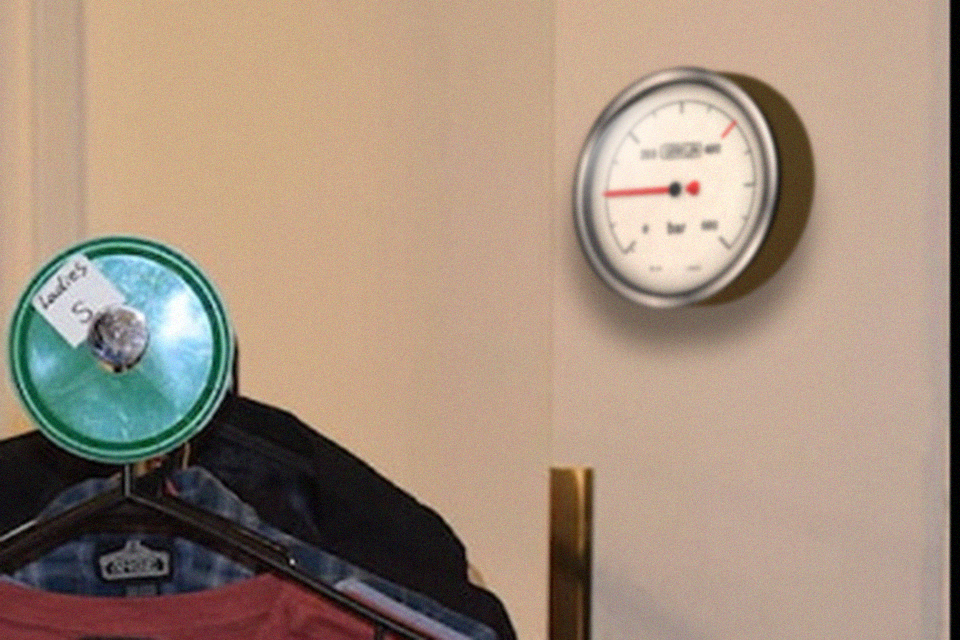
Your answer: {"value": 100, "unit": "bar"}
